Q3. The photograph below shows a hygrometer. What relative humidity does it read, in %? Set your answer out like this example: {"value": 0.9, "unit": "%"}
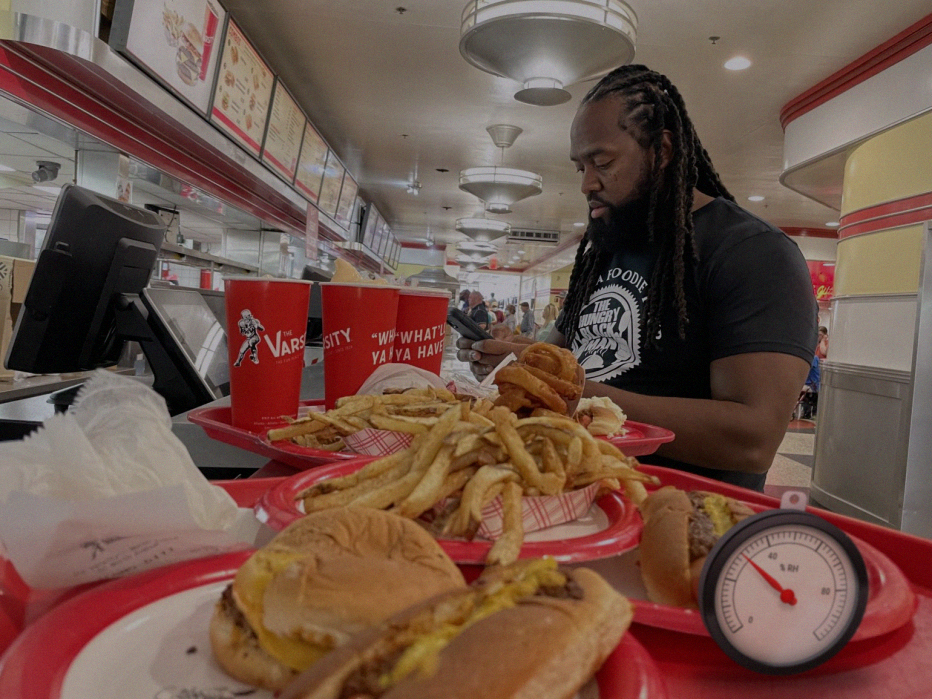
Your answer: {"value": 30, "unit": "%"}
